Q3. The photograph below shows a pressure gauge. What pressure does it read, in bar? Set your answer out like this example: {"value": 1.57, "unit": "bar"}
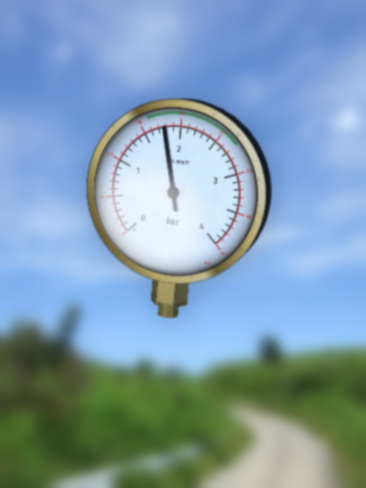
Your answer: {"value": 1.8, "unit": "bar"}
